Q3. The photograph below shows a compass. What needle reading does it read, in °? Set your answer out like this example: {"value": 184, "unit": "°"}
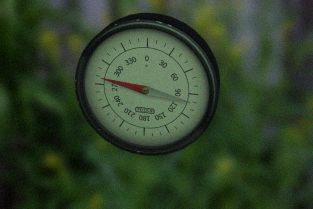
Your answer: {"value": 280, "unit": "°"}
